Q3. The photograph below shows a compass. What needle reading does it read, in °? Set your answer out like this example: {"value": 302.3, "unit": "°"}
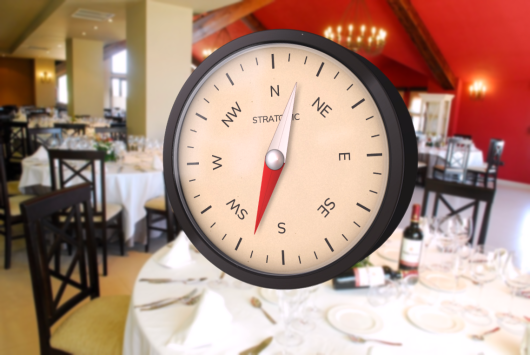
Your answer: {"value": 200, "unit": "°"}
